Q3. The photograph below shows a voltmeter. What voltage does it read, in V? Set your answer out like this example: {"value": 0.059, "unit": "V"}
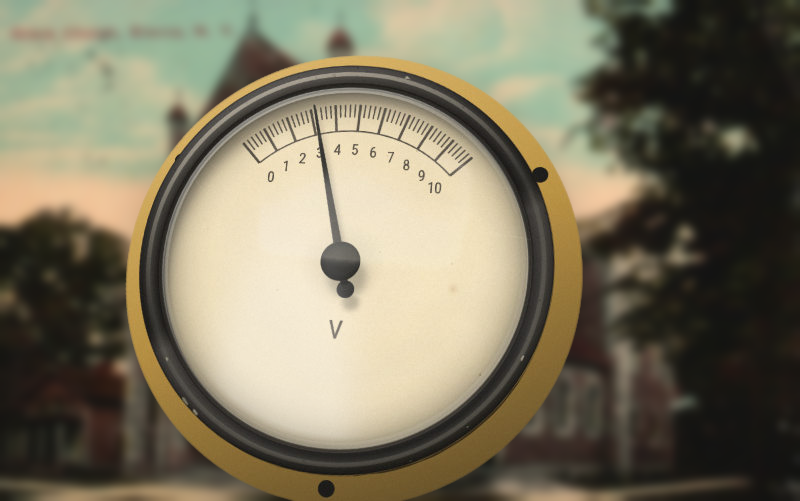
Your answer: {"value": 3.2, "unit": "V"}
